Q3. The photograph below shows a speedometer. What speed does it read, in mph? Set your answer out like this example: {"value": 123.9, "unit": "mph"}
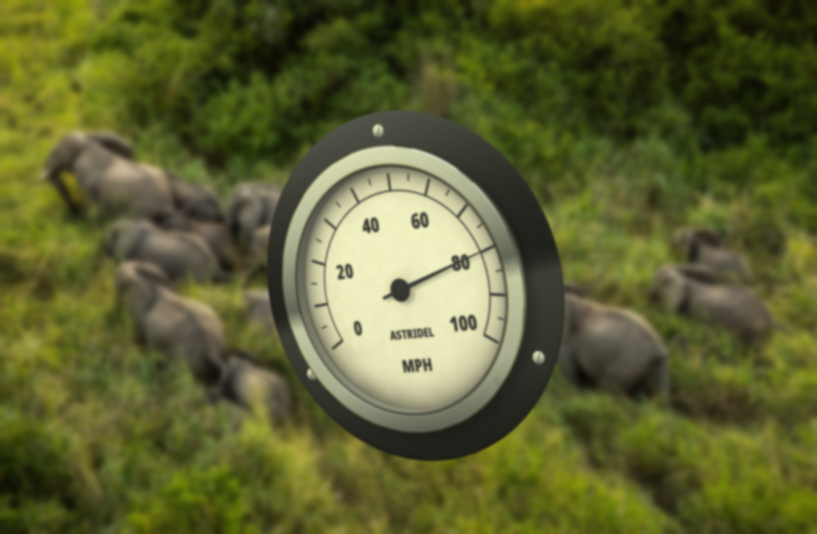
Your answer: {"value": 80, "unit": "mph"}
